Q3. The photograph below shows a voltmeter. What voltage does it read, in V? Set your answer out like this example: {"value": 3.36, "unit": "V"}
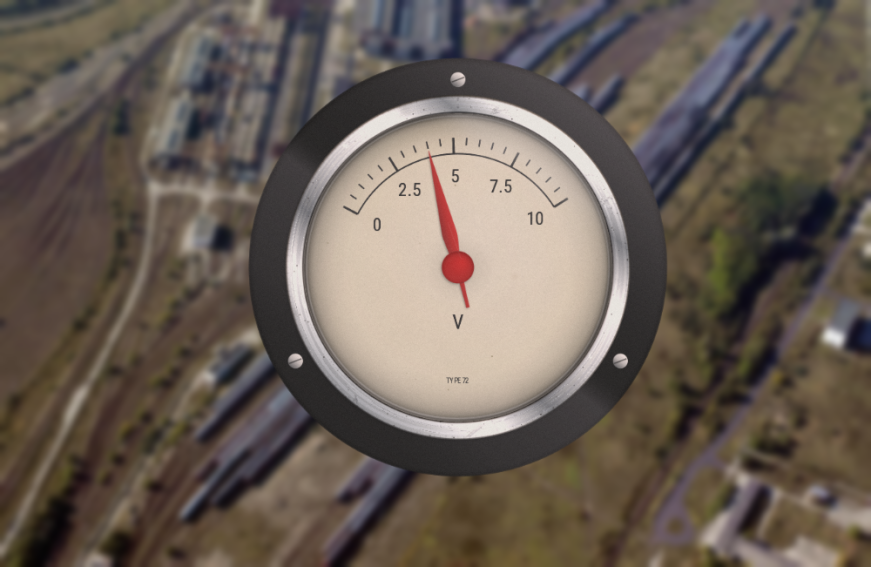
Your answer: {"value": 4, "unit": "V"}
